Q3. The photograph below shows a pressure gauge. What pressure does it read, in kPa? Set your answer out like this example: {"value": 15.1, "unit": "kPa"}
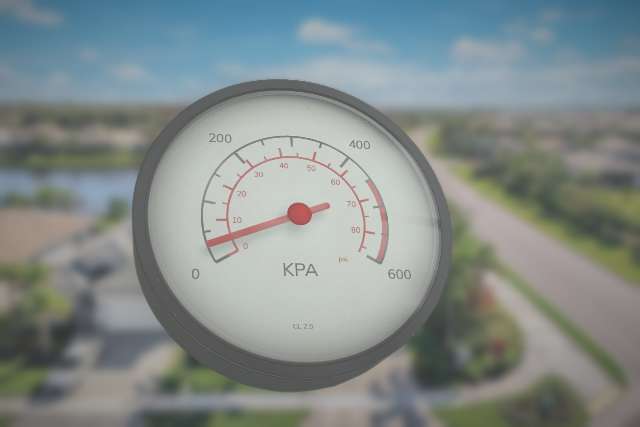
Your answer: {"value": 25, "unit": "kPa"}
